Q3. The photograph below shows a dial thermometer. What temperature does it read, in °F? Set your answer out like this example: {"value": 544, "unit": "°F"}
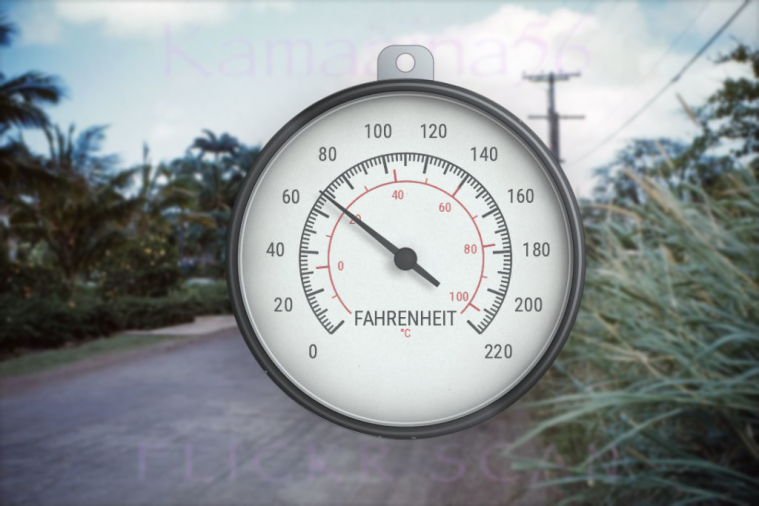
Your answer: {"value": 68, "unit": "°F"}
